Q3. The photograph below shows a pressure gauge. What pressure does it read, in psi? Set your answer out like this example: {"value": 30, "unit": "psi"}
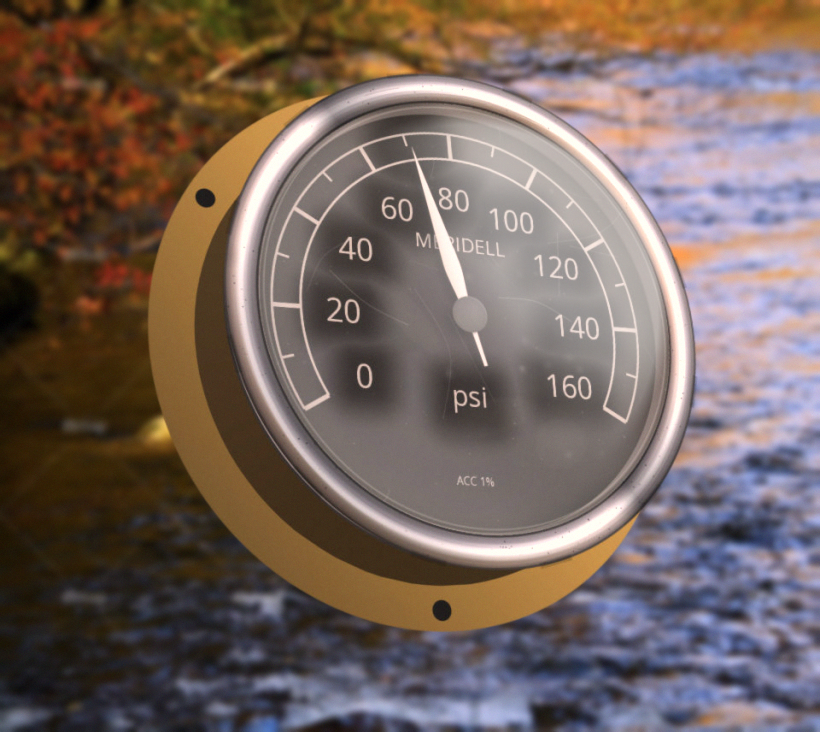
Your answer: {"value": 70, "unit": "psi"}
